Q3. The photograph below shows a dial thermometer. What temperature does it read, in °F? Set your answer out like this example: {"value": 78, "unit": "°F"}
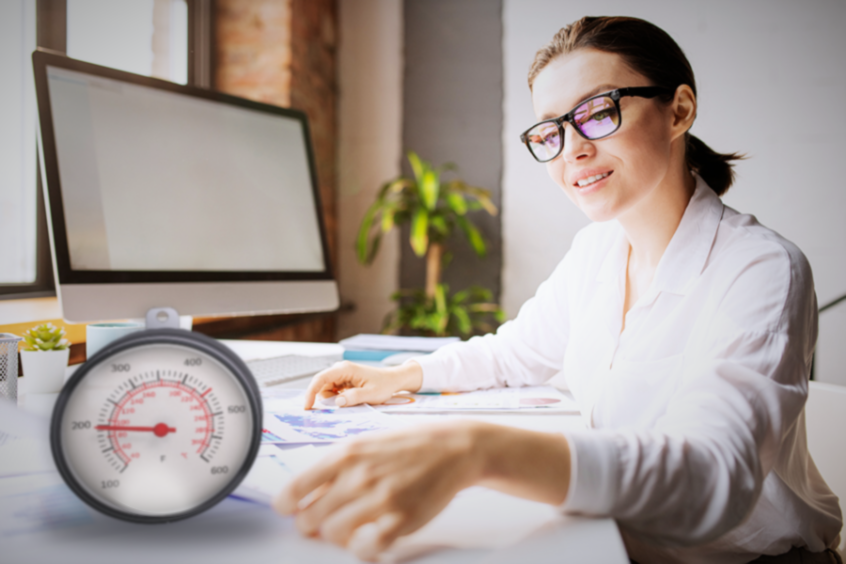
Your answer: {"value": 200, "unit": "°F"}
